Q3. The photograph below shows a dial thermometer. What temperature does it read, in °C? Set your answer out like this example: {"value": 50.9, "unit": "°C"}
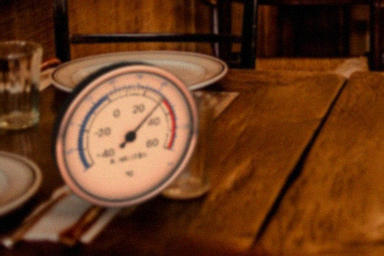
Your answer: {"value": 30, "unit": "°C"}
